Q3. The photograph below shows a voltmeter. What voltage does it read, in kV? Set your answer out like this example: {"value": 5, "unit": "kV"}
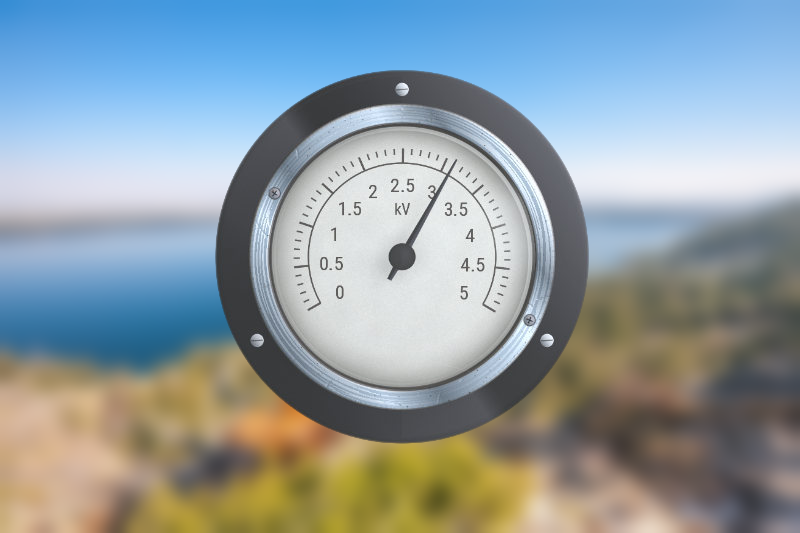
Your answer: {"value": 3.1, "unit": "kV"}
